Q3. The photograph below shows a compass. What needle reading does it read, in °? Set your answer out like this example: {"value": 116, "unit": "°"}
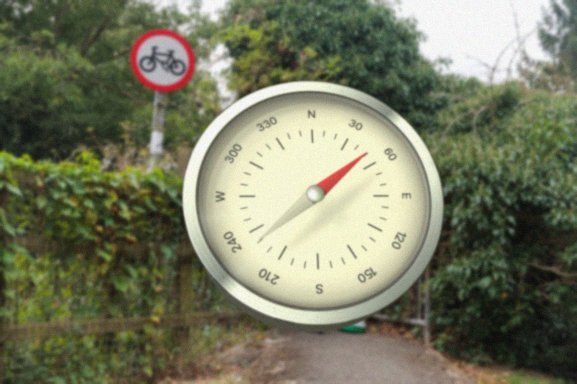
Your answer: {"value": 50, "unit": "°"}
